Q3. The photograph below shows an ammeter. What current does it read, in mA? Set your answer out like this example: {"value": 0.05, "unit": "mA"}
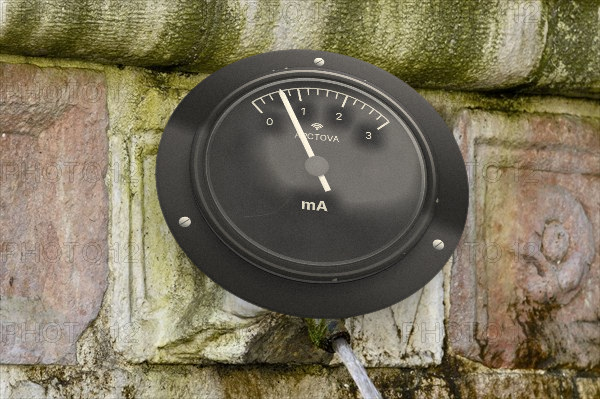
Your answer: {"value": 0.6, "unit": "mA"}
